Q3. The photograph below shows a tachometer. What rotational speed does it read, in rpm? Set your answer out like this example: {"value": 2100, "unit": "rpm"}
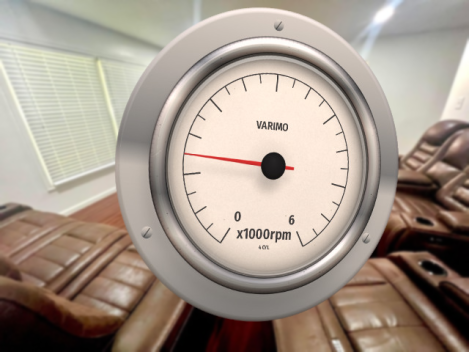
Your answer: {"value": 1250, "unit": "rpm"}
